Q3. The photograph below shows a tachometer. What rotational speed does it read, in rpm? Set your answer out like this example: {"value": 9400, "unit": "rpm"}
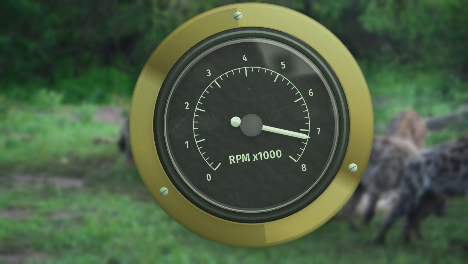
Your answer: {"value": 7200, "unit": "rpm"}
